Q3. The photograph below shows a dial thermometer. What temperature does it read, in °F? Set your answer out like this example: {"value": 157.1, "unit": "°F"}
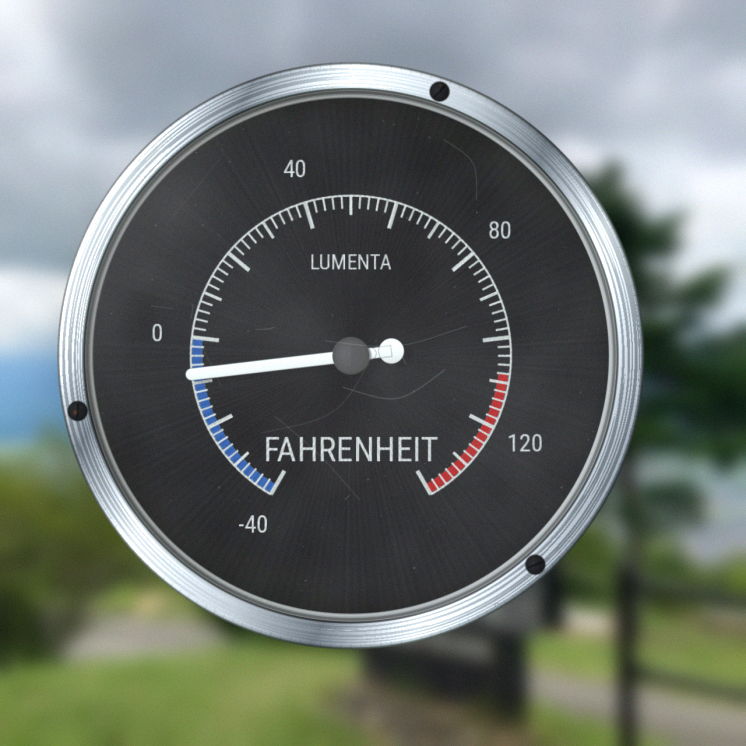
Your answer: {"value": -8, "unit": "°F"}
